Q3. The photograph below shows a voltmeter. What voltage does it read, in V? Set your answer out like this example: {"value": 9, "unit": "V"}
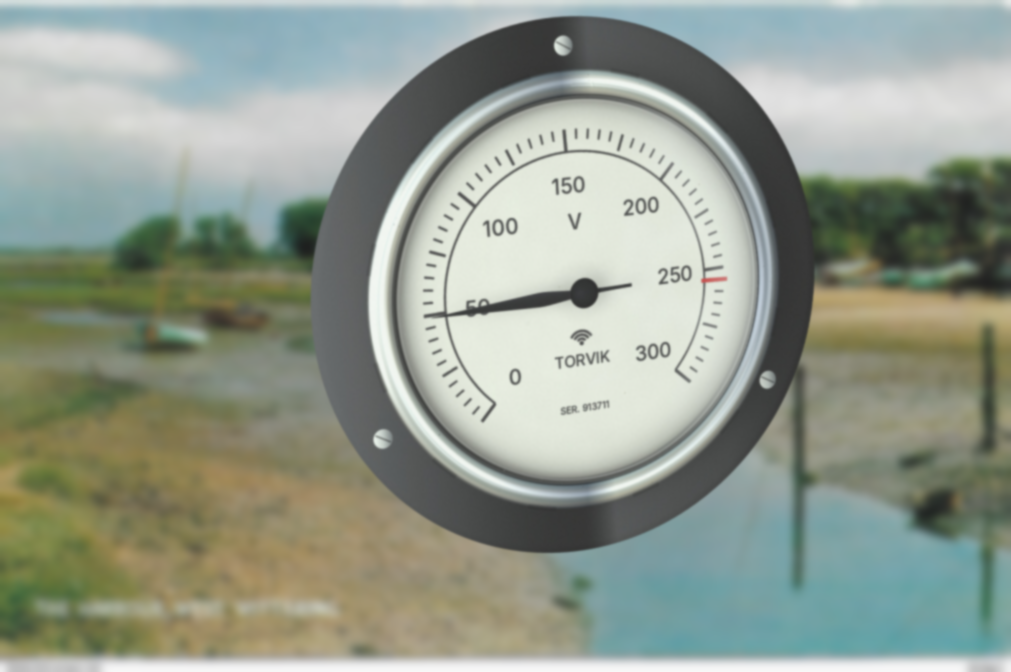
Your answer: {"value": 50, "unit": "V"}
